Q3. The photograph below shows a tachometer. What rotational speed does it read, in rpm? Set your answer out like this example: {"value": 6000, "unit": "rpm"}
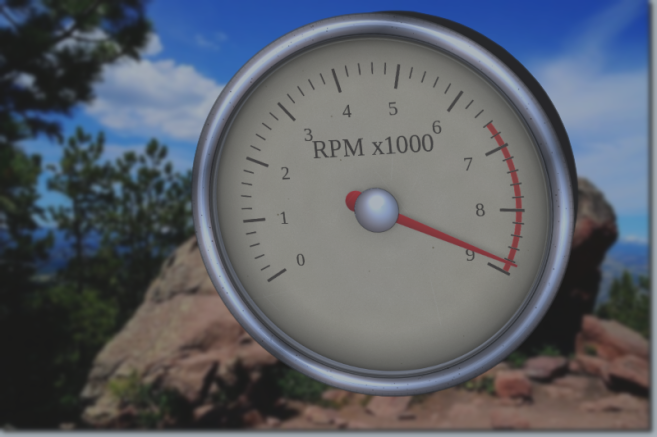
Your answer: {"value": 8800, "unit": "rpm"}
